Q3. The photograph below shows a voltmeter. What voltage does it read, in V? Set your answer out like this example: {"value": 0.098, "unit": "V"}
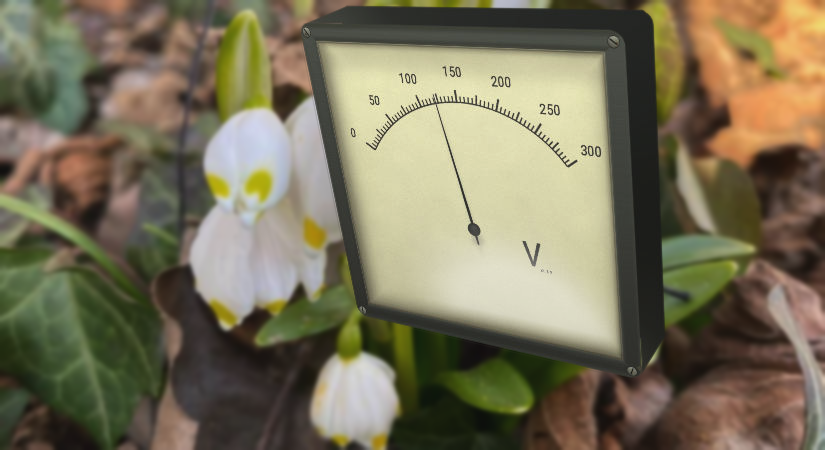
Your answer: {"value": 125, "unit": "V"}
